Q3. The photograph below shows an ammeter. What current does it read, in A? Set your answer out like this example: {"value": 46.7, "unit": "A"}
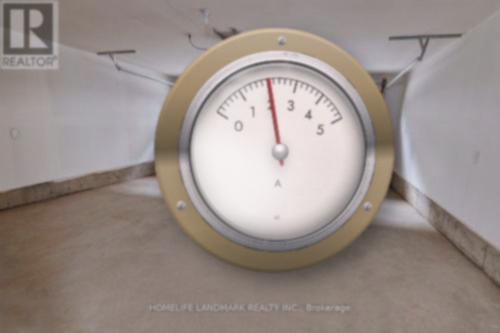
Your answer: {"value": 2, "unit": "A"}
